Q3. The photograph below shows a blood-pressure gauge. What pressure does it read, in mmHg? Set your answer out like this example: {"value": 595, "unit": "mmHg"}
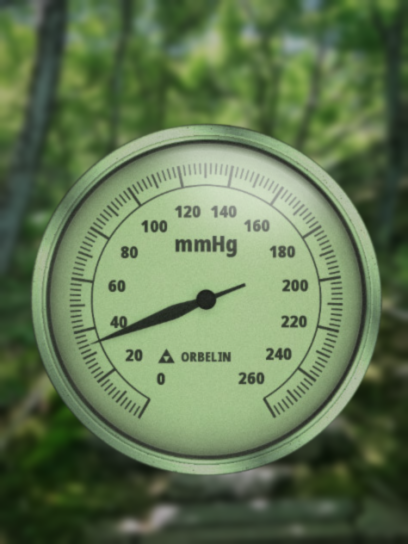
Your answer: {"value": 34, "unit": "mmHg"}
